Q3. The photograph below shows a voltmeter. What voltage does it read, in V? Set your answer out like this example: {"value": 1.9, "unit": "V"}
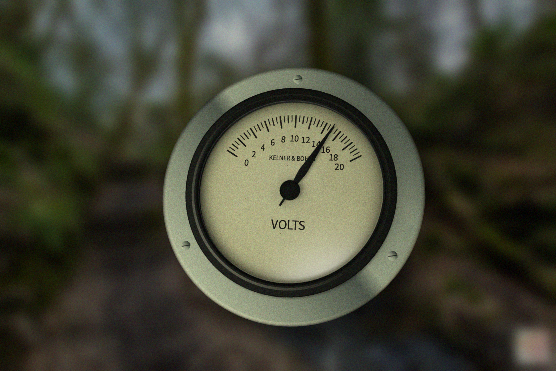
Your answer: {"value": 15, "unit": "V"}
